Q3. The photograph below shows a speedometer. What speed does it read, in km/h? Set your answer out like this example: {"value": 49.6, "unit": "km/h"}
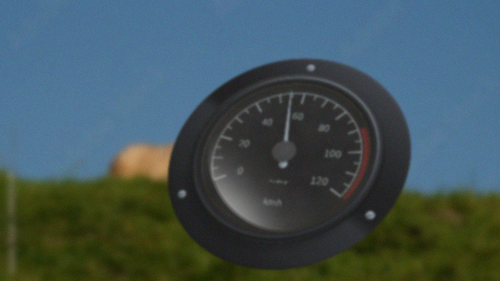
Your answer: {"value": 55, "unit": "km/h"}
